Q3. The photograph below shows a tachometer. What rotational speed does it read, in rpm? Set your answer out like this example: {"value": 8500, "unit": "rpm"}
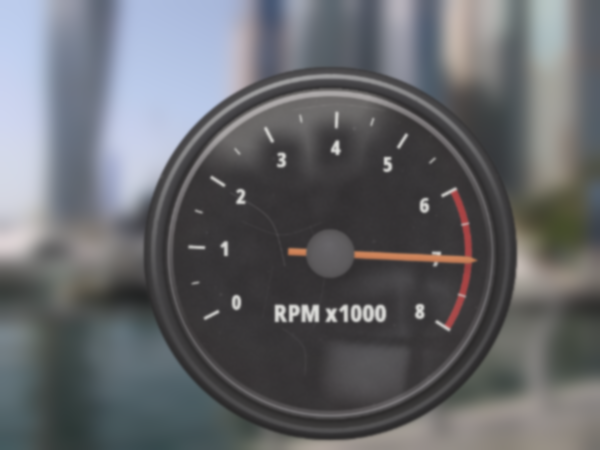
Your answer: {"value": 7000, "unit": "rpm"}
